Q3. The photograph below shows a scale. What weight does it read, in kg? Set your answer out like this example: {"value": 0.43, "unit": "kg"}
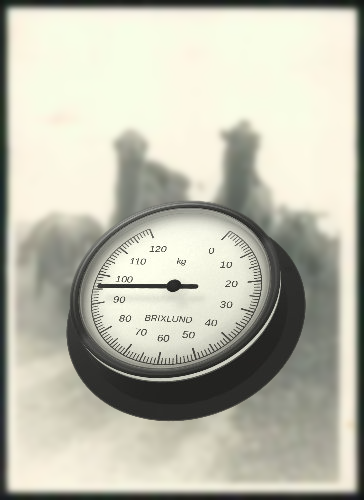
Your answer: {"value": 95, "unit": "kg"}
